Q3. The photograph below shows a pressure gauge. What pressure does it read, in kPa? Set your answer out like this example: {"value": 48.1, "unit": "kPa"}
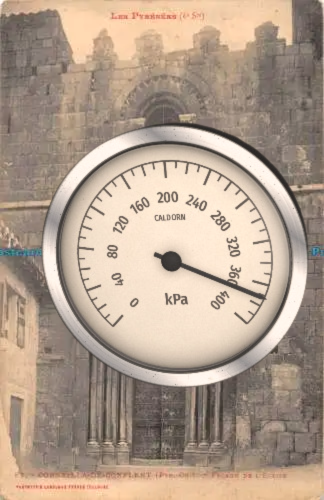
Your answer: {"value": 370, "unit": "kPa"}
